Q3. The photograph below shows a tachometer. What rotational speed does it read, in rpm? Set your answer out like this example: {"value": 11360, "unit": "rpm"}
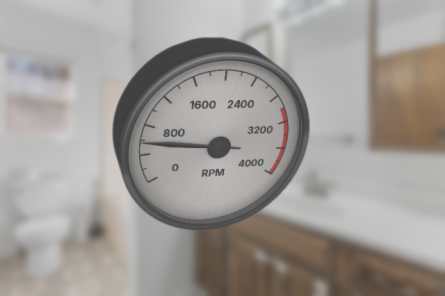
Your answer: {"value": 600, "unit": "rpm"}
